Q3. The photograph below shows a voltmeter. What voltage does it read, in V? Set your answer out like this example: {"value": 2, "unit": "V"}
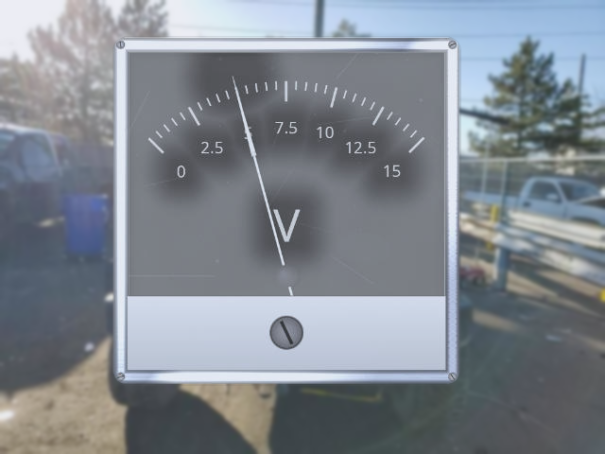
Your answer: {"value": 5, "unit": "V"}
